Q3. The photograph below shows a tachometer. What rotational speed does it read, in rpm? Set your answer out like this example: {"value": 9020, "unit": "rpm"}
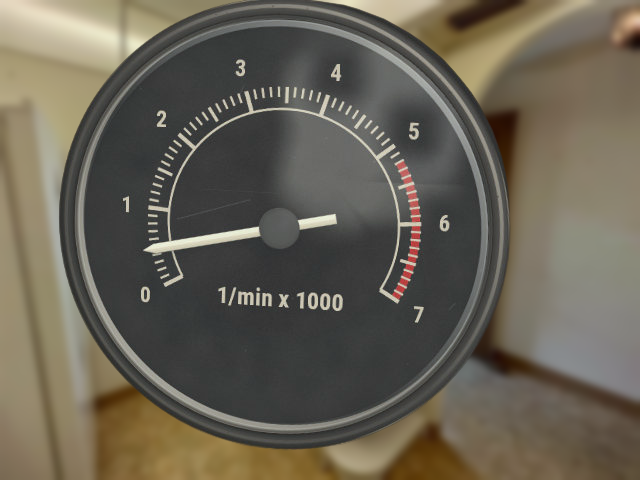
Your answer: {"value": 500, "unit": "rpm"}
